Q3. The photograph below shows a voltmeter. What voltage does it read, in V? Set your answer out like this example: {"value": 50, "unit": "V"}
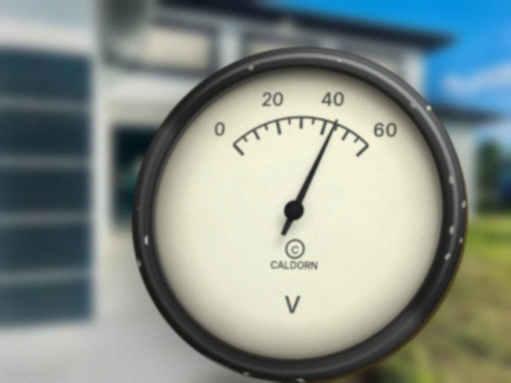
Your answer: {"value": 45, "unit": "V"}
